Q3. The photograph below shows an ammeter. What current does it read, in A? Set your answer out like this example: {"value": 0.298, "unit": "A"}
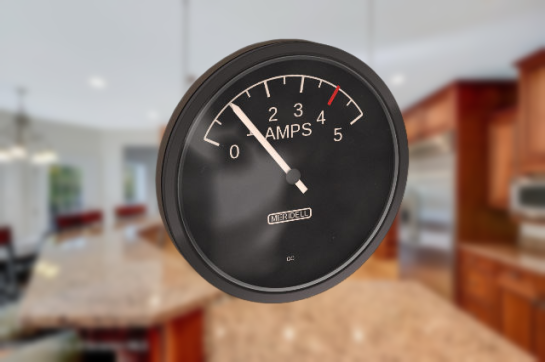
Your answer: {"value": 1, "unit": "A"}
